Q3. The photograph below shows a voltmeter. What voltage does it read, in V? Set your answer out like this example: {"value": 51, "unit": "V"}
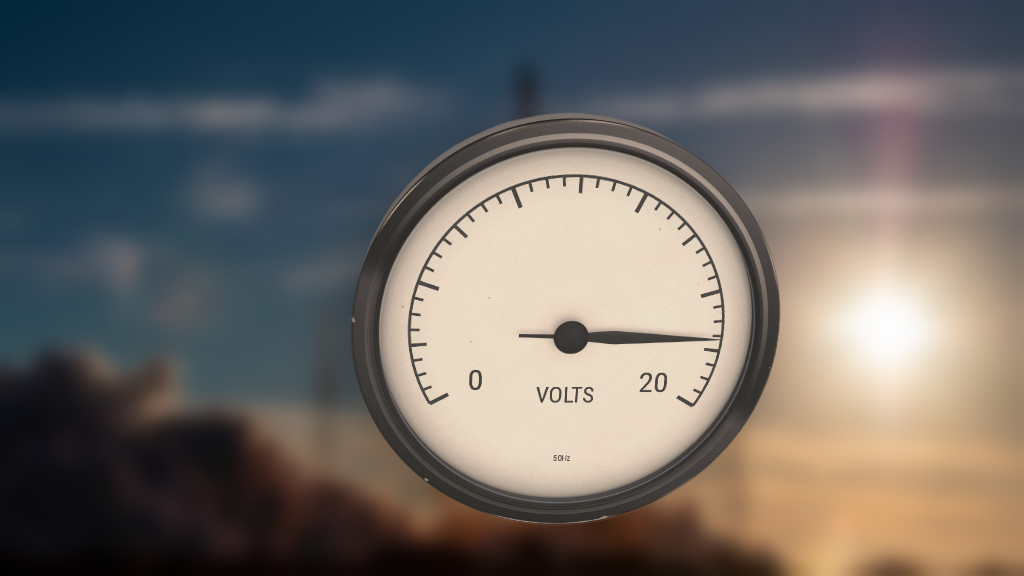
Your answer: {"value": 17.5, "unit": "V"}
